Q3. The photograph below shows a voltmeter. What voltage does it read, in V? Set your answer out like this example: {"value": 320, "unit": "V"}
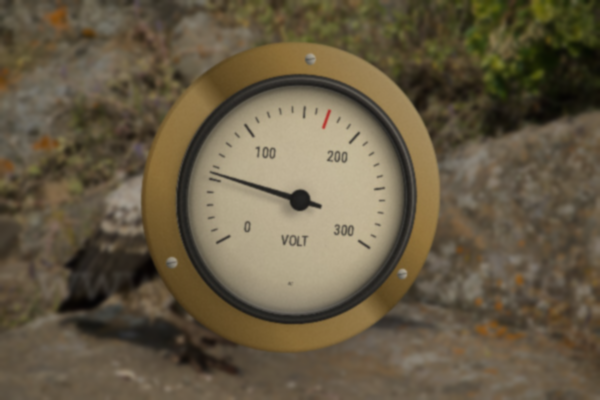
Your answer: {"value": 55, "unit": "V"}
